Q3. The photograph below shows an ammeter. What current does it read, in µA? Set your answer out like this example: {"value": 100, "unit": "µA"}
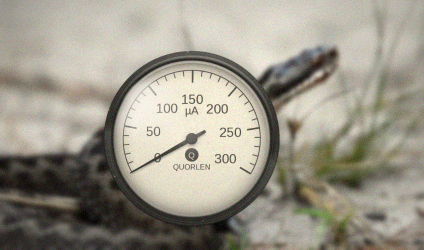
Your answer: {"value": 0, "unit": "µA"}
